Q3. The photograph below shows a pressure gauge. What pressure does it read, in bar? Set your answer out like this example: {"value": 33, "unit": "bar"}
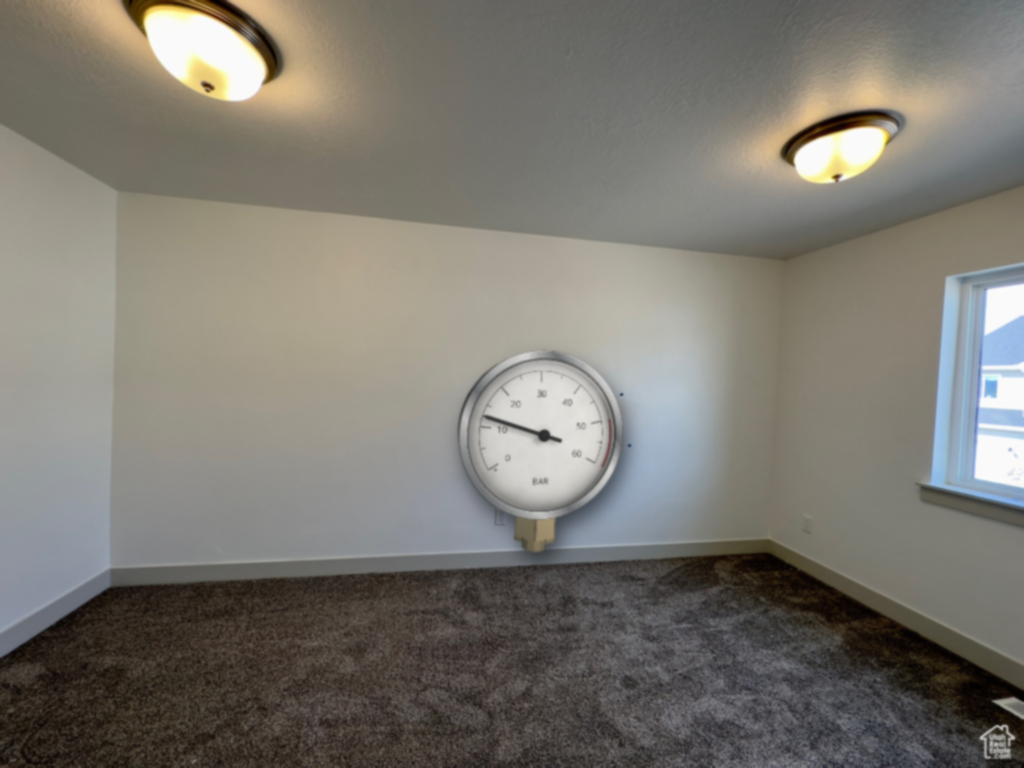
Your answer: {"value": 12.5, "unit": "bar"}
